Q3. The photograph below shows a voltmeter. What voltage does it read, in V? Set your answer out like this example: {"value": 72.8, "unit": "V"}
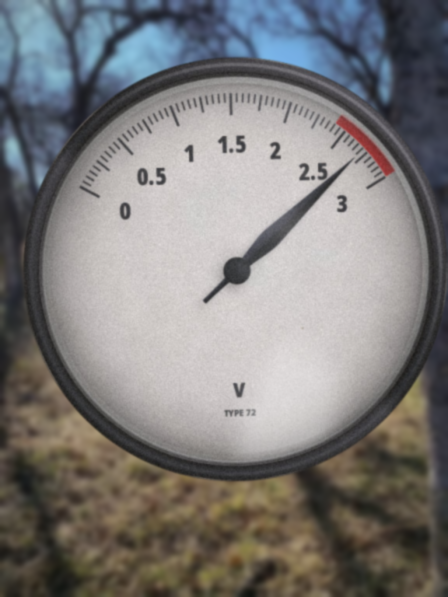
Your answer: {"value": 2.7, "unit": "V"}
